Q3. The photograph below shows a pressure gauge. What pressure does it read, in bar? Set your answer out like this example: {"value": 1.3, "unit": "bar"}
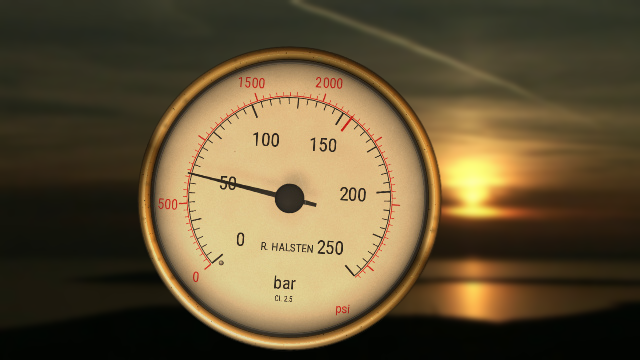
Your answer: {"value": 50, "unit": "bar"}
